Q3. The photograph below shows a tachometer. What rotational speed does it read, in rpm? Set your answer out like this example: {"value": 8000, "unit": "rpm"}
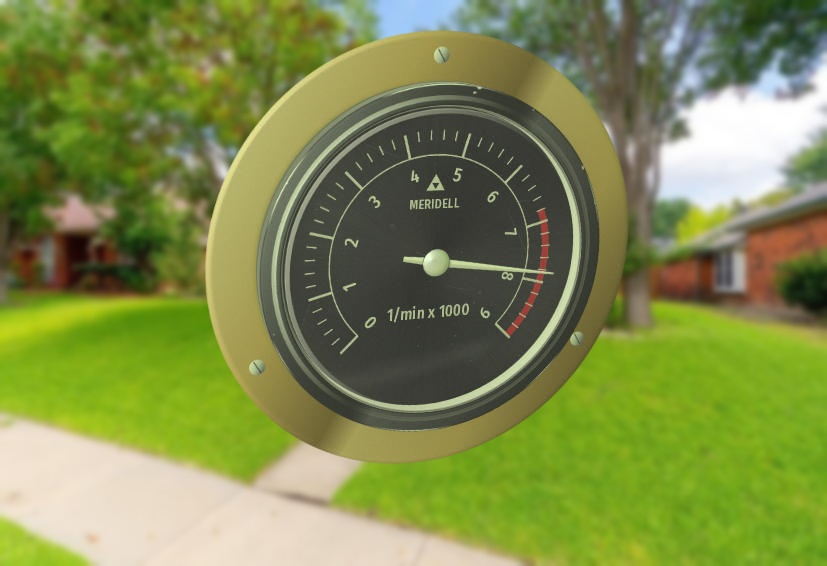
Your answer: {"value": 7800, "unit": "rpm"}
